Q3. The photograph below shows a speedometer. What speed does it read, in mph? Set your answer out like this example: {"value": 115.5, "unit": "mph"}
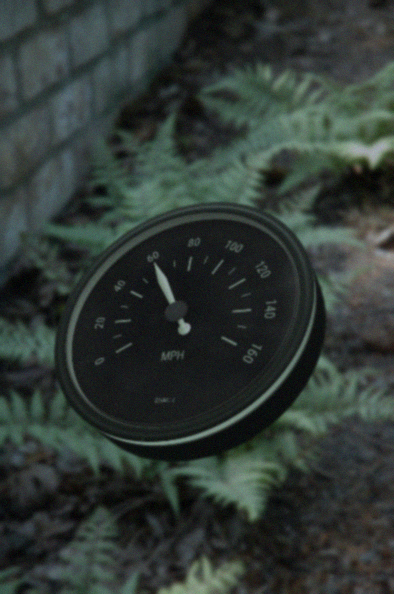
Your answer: {"value": 60, "unit": "mph"}
